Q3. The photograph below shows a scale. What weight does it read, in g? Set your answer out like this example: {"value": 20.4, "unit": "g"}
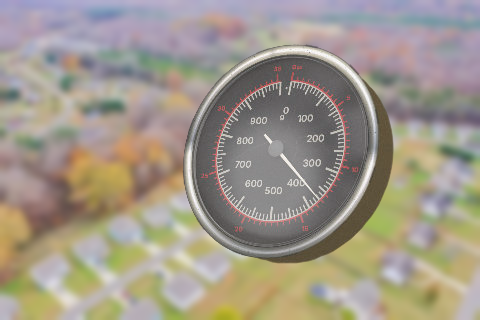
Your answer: {"value": 370, "unit": "g"}
